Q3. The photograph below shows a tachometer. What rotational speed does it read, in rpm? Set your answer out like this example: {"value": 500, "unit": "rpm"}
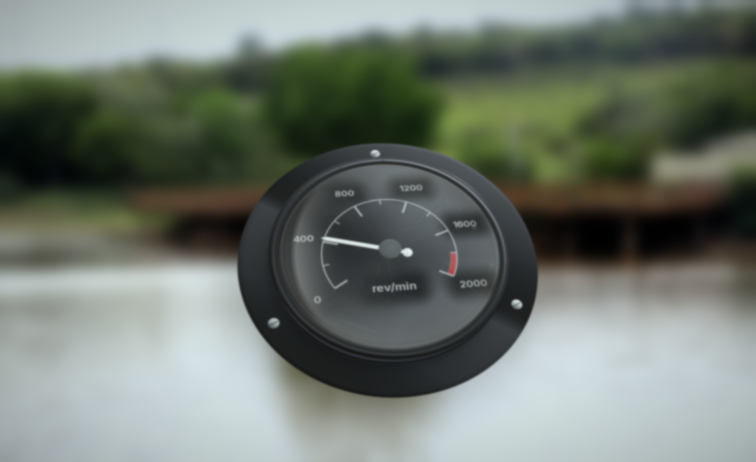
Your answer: {"value": 400, "unit": "rpm"}
